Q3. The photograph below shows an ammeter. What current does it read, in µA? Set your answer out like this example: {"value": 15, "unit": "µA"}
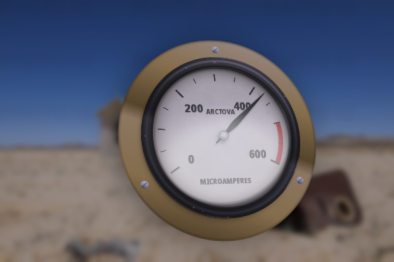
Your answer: {"value": 425, "unit": "µA"}
